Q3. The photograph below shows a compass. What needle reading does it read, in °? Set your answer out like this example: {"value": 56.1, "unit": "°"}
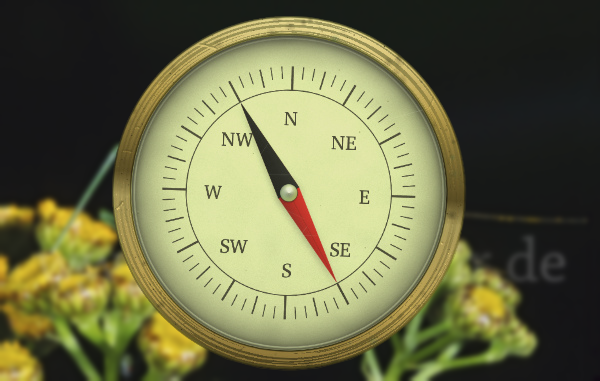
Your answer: {"value": 150, "unit": "°"}
